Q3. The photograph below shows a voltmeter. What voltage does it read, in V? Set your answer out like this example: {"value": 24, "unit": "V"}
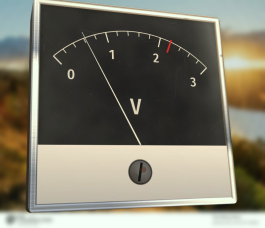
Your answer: {"value": 0.6, "unit": "V"}
